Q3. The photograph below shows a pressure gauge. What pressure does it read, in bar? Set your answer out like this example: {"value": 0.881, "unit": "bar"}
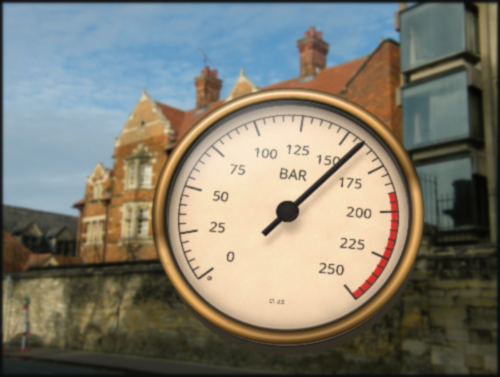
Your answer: {"value": 160, "unit": "bar"}
